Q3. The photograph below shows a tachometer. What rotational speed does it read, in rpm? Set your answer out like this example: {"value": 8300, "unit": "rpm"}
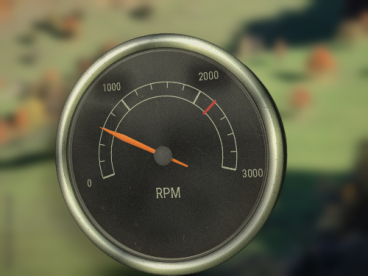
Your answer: {"value": 600, "unit": "rpm"}
